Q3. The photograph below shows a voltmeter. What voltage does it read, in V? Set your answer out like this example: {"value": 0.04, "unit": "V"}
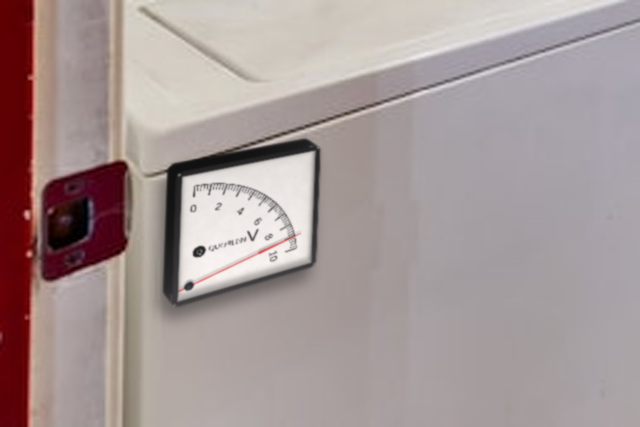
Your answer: {"value": 9, "unit": "V"}
